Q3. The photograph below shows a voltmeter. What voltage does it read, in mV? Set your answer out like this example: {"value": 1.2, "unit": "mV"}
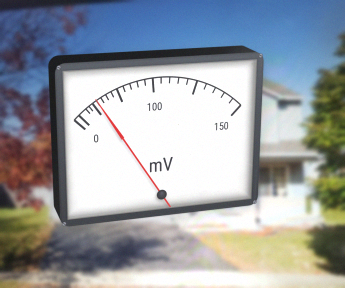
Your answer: {"value": 55, "unit": "mV"}
